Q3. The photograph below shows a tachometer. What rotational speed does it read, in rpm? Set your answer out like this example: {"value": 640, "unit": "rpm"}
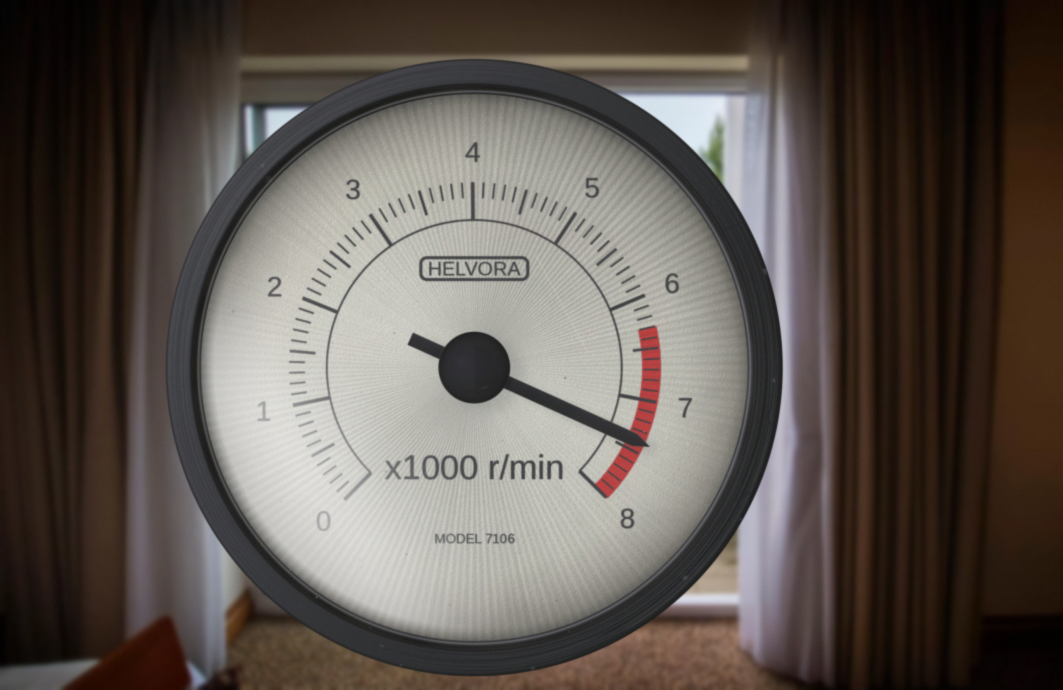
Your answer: {"value": 7400, "unit": "rpm"}
